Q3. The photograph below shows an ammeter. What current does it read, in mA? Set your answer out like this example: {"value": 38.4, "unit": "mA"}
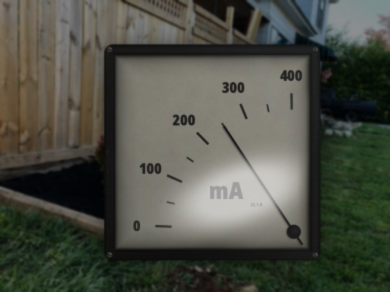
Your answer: {"value": 250, "unit": "mA"}
